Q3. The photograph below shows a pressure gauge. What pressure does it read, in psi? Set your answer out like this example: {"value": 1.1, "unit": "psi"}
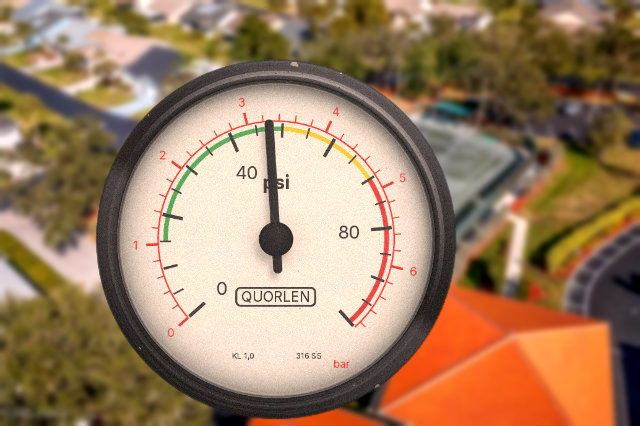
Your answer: {"value": 47.5, "unit": "psi"}
